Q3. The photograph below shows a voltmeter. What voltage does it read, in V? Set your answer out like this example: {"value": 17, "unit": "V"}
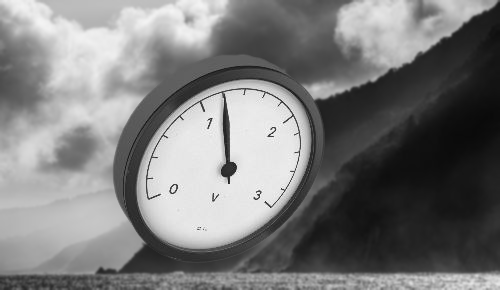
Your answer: {"value": 1.2, "unit": "V"}
